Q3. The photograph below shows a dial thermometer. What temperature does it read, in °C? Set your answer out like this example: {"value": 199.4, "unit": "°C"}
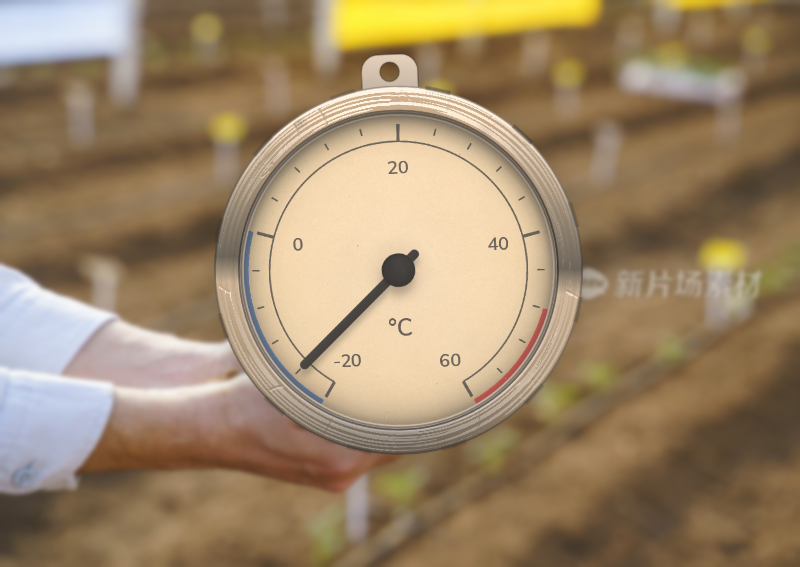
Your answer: {"value": -16, "unit": "°C"}
